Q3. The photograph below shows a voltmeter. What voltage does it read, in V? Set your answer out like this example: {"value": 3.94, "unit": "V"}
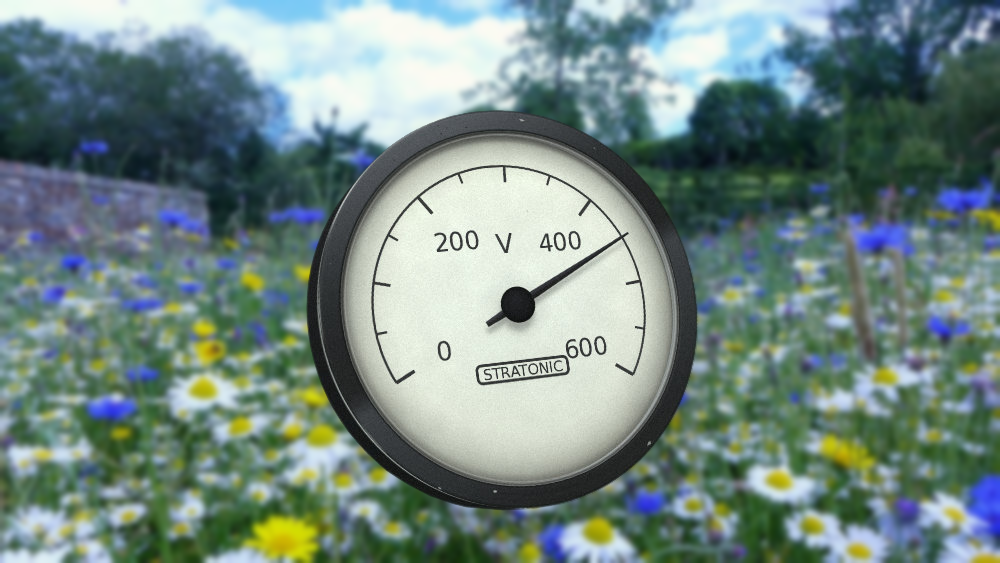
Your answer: {"value": 450, "unit": "V"}
